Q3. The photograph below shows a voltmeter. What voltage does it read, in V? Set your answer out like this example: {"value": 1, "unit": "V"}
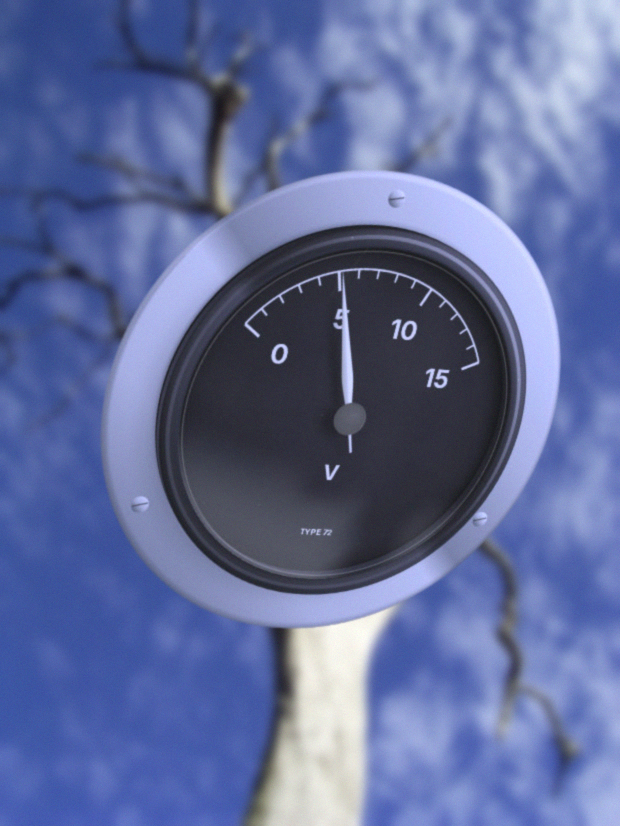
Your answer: {"value": 5, "unit": "V"}
